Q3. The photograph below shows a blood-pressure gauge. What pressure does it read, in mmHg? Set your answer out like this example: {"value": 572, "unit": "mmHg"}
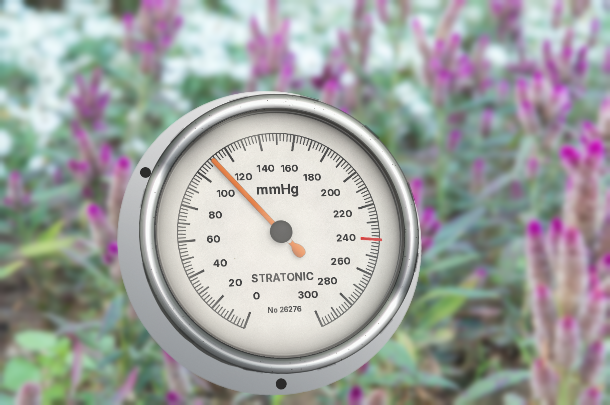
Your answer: {"value": 110, "unit": "mmHg"}
